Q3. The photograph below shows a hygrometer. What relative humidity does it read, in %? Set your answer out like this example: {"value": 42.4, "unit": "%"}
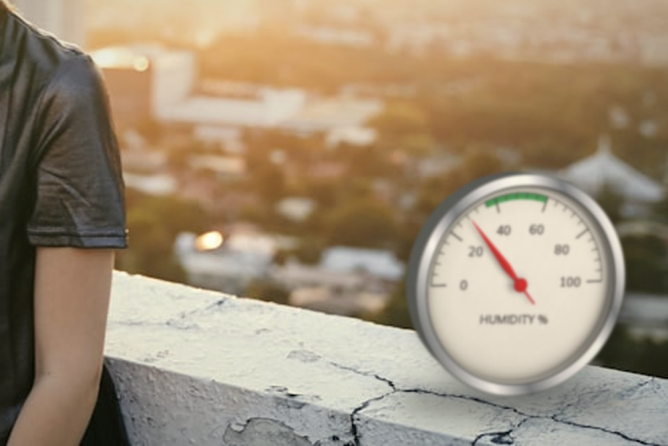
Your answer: {"value": 28, "unit": "%"}
